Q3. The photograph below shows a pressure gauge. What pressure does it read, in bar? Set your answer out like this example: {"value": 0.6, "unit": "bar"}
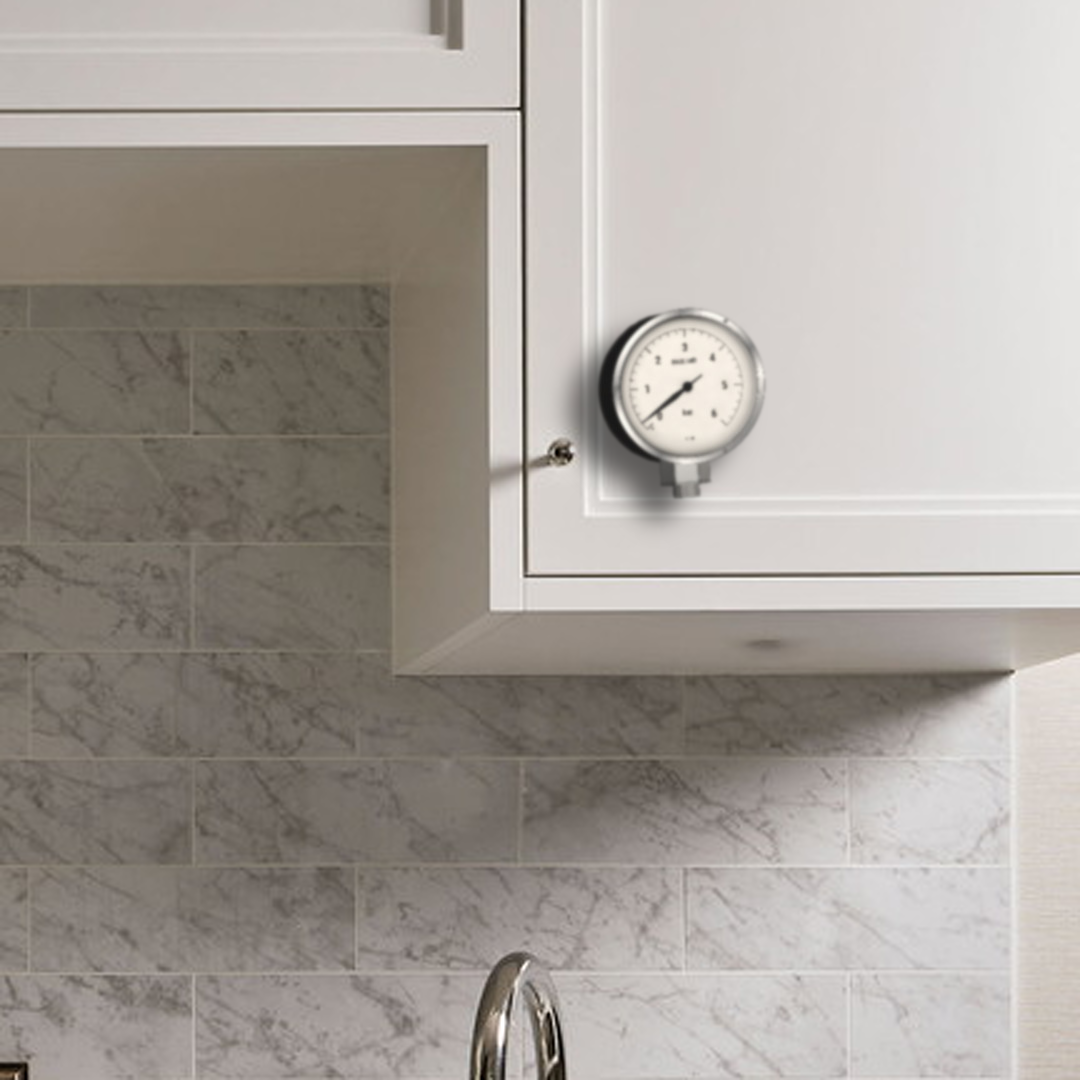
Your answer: {"value": 0.2, "unit": "bar"}
